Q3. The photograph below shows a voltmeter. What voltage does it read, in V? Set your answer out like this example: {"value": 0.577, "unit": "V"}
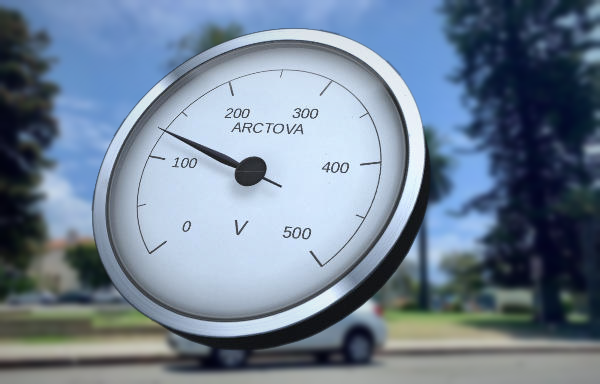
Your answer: {"value": 125, "unit": "V"}
